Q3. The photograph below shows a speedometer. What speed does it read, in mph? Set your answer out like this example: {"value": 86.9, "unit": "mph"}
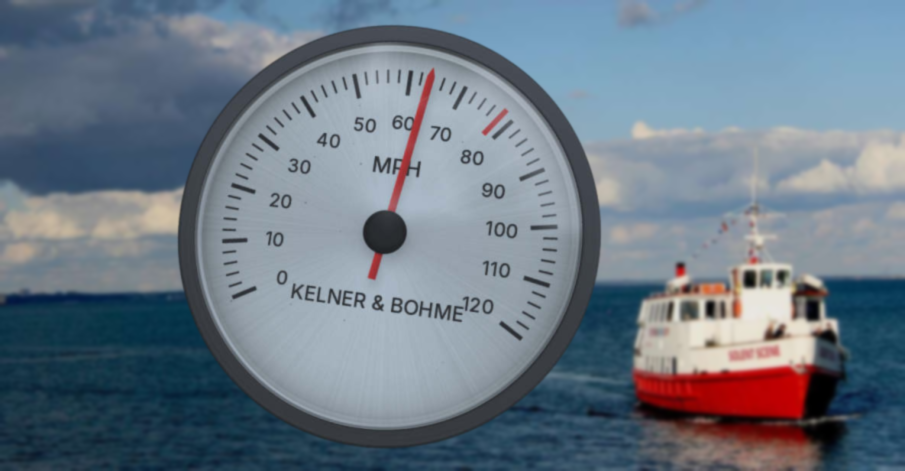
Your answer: {"value": 64, "unit": "mph"}
